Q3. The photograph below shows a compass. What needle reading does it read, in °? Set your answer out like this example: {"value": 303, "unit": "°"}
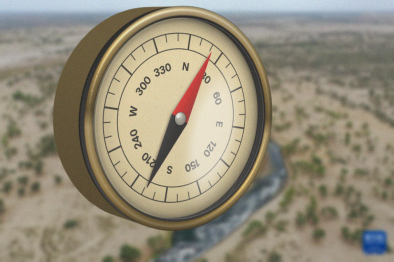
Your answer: {"value": 20, "unit": "°"}
